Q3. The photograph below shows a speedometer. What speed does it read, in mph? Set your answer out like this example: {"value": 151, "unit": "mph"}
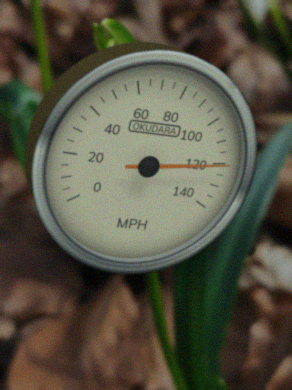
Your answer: {"value": 120, "unit": "mph"}
